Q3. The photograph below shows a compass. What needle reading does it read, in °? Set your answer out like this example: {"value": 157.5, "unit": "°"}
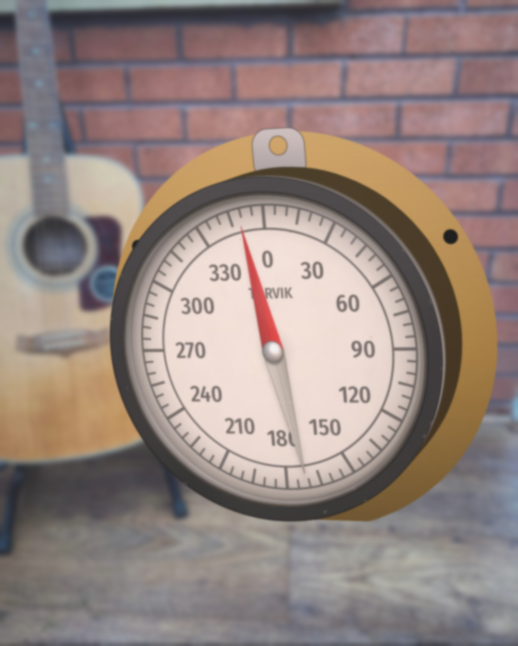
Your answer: {"value": 350, "unit": "°"}
